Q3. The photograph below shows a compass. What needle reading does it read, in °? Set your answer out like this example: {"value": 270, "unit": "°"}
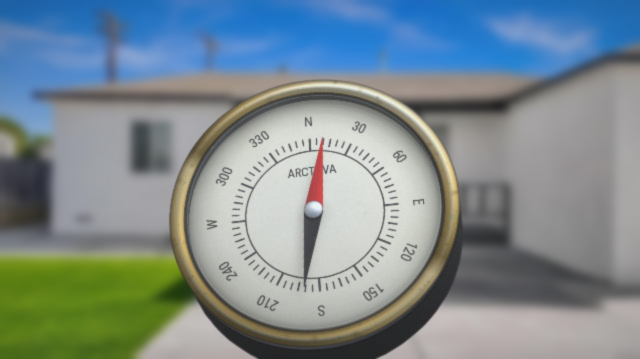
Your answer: {"value": 10, "unit": "°"}
